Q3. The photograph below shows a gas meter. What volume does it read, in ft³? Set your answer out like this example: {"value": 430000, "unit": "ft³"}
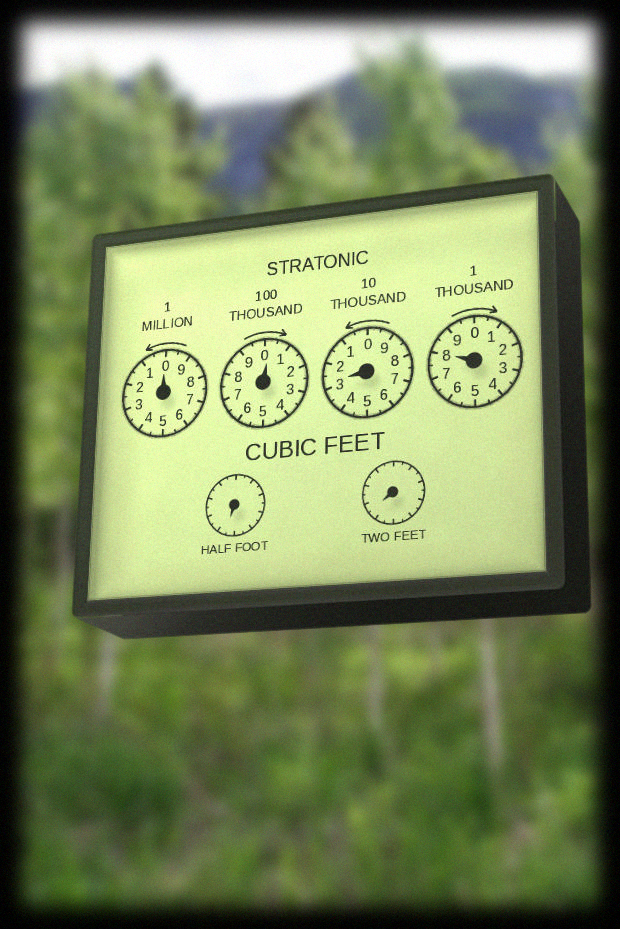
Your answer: {"value": 2800, "unit": "ft³"}
